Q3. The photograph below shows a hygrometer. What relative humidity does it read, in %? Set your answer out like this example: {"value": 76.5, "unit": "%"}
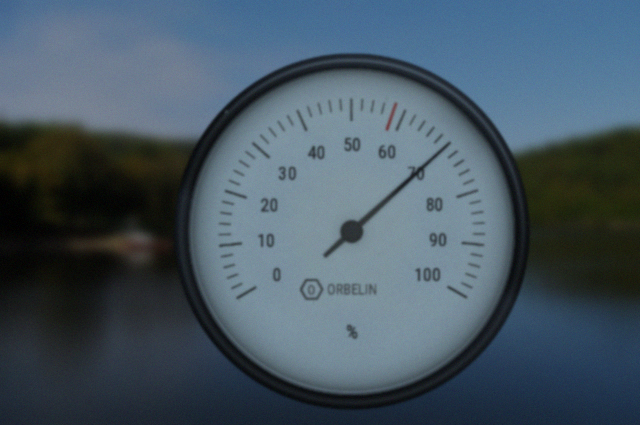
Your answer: {"value": 70, "unit": "%"}
